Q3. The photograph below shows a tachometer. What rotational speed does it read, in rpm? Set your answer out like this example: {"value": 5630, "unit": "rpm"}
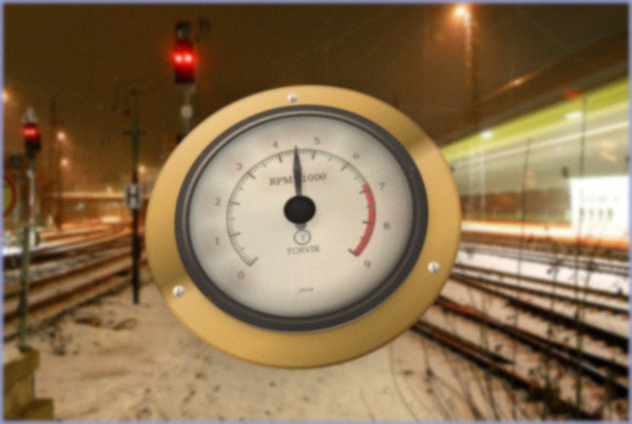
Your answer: {"value": 4500, "unit": "rpm"}
